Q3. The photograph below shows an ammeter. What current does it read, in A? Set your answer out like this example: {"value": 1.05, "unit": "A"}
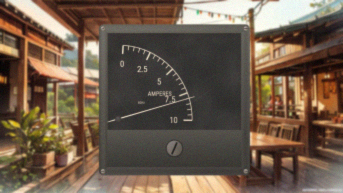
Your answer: {"value": 8, "unit": "A"}
